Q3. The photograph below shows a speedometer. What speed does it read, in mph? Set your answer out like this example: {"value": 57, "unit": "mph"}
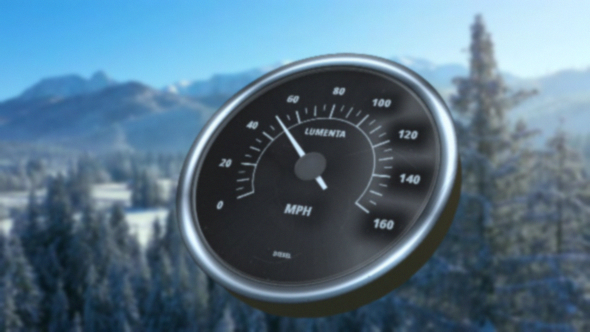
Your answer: {"value": 50, "unit": "mph"}
